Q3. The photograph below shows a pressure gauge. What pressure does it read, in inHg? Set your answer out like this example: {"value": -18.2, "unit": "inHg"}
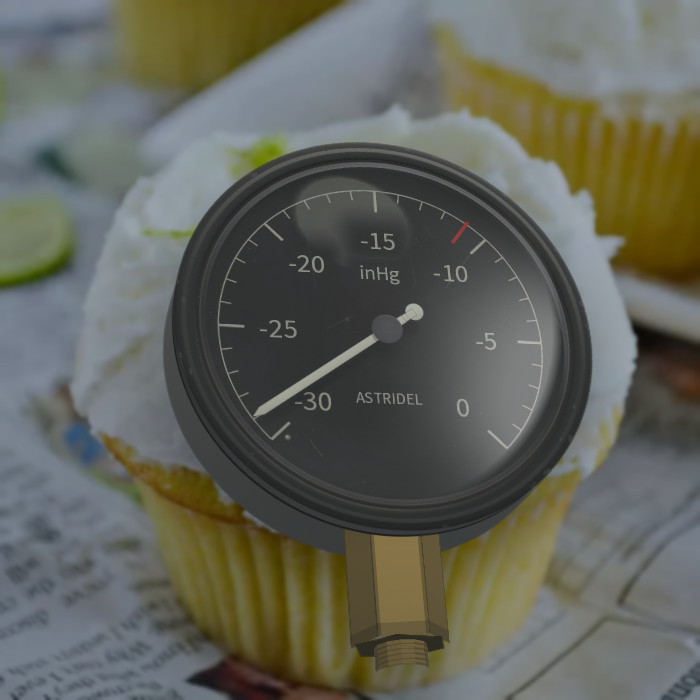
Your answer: {"value": -29, "unit": "inHg"}
